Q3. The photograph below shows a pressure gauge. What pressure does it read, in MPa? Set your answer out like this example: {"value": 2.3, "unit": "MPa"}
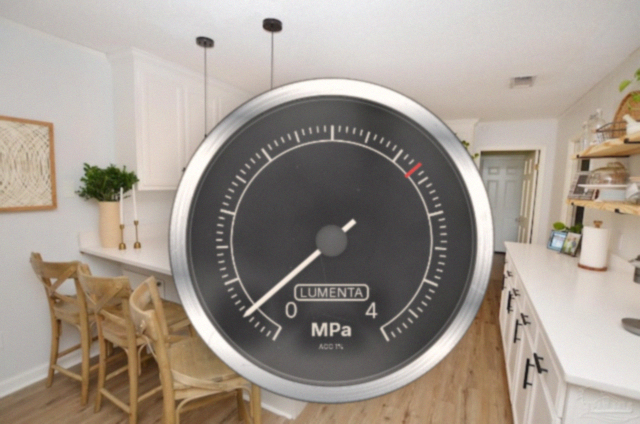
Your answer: {"value": 0.25, "unit": "MPa"}
